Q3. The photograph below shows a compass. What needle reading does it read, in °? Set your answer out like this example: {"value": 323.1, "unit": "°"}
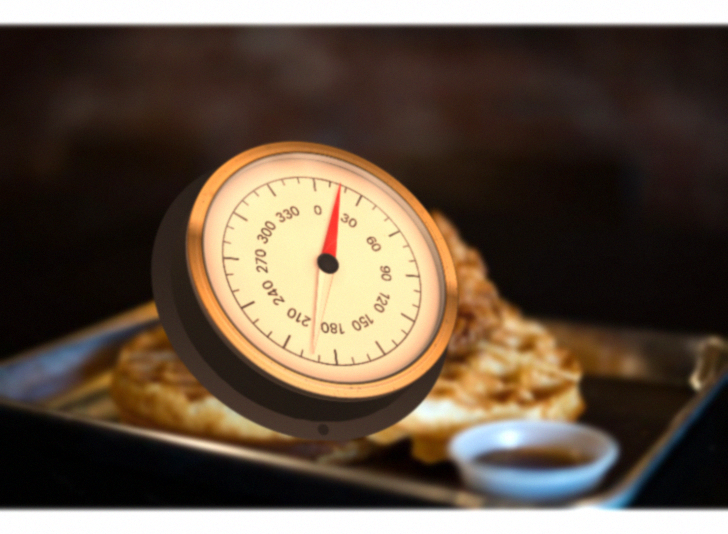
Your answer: {"value": 15, "unit": "°"}
